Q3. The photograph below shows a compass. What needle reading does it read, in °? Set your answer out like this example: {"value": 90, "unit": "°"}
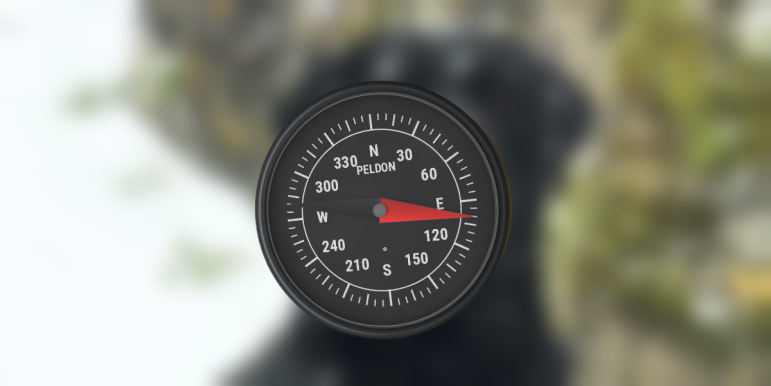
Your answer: {"value": 100, "unit": "°"}
